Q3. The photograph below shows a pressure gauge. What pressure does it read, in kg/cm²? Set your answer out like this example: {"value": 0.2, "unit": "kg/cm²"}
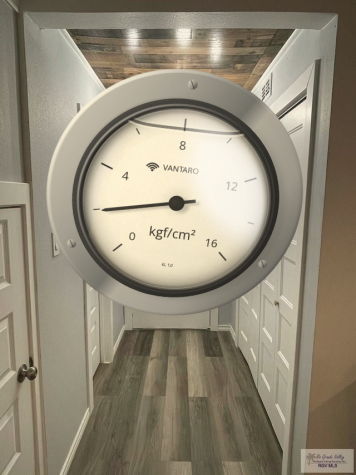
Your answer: {"value": 2, "unit": "kg/cm²"}
